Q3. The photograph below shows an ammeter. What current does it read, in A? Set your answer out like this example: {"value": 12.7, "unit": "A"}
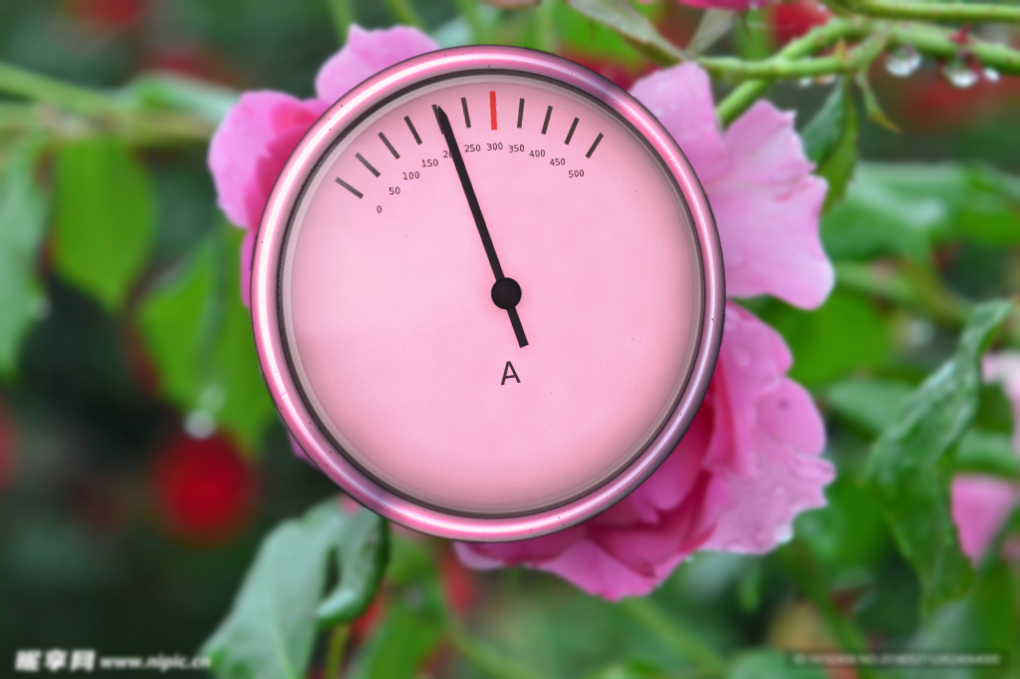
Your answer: {"value": 200, "unit": "A"}
